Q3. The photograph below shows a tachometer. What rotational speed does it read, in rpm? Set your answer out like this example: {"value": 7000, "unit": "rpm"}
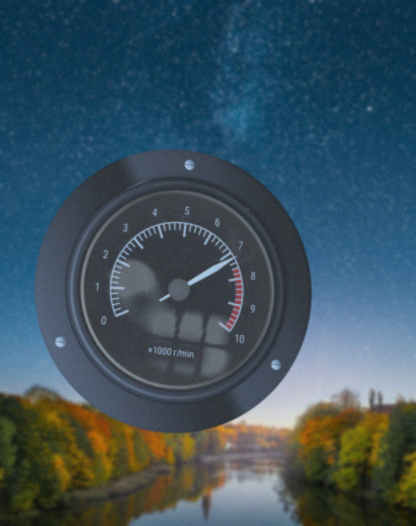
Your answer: {"value": 7200, "unit": "rpm"}
